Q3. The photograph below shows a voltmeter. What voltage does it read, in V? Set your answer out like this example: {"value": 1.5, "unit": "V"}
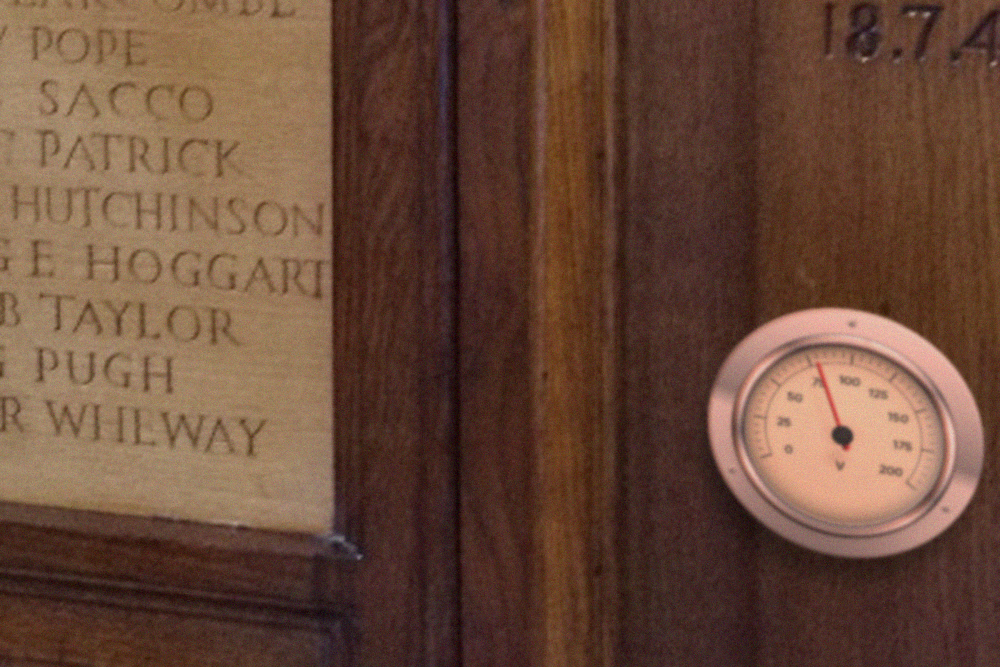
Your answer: {"value": 80, "unit": "V"}
